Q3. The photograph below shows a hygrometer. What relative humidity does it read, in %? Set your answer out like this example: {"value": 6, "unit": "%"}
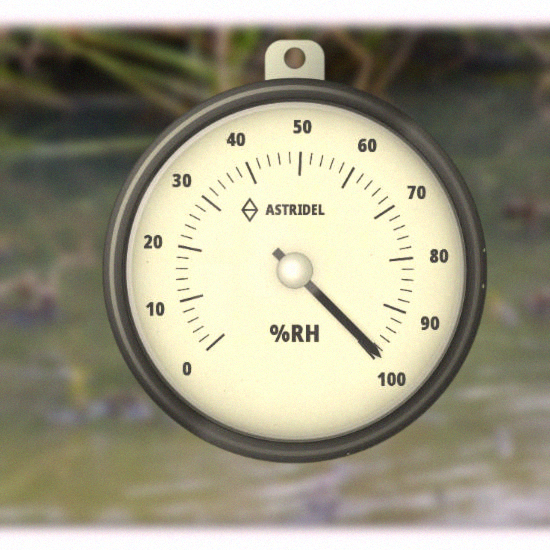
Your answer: {"value": 99, "unit": "%"}
